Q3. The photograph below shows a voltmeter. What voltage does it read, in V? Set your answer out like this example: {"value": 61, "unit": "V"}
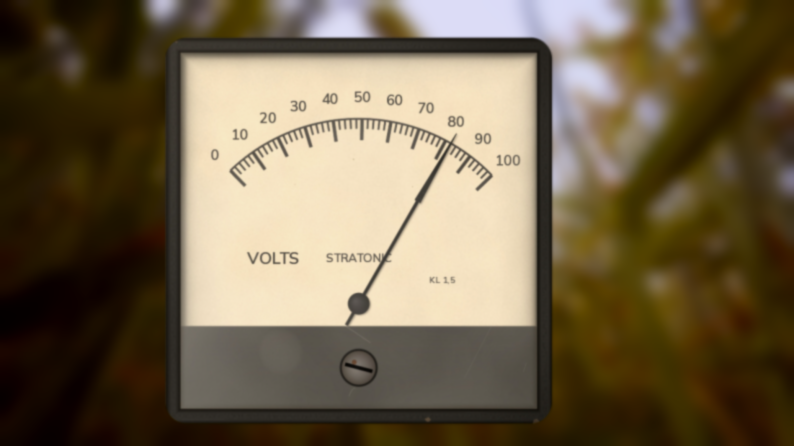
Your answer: {"value": 82, "unit": "V"}
